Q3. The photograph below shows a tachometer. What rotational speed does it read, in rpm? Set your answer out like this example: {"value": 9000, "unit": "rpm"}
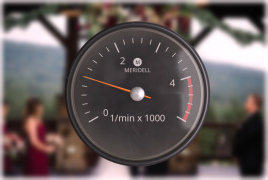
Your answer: {"value": 1000, "unit": "rpm"}
